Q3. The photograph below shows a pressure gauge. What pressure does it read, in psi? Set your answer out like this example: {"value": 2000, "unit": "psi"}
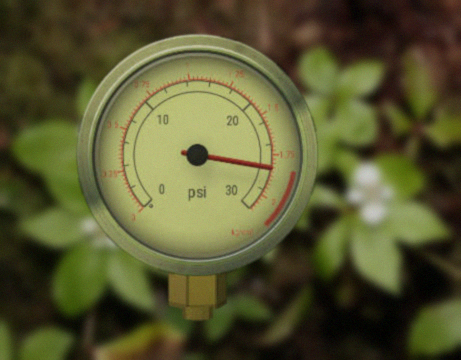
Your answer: {"value": 26, "unit": "psi"}
